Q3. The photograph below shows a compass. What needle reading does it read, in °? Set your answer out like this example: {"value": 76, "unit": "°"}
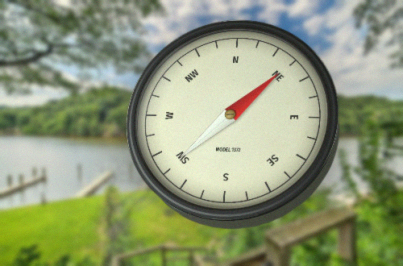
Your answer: {"value": 45, "unit": "°"}
